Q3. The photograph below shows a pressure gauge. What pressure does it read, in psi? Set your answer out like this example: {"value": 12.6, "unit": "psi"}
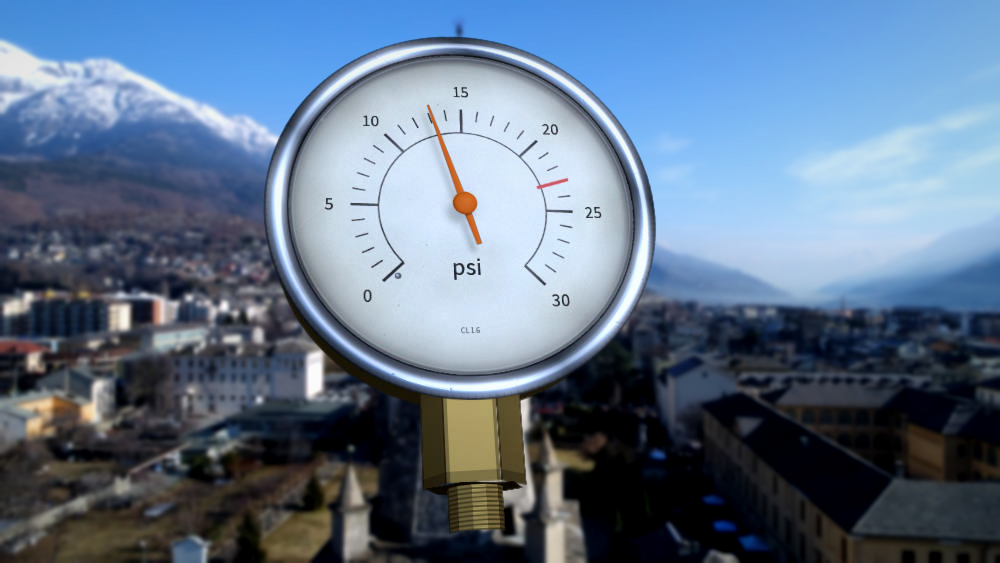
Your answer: {"value": 13, "unit": "psi"}
